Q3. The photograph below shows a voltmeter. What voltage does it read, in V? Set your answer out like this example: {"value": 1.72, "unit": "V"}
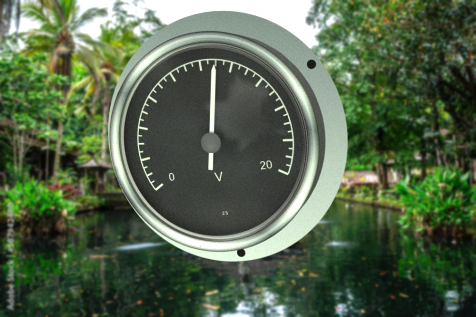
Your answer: {"value": 11, "unit": "V"}
